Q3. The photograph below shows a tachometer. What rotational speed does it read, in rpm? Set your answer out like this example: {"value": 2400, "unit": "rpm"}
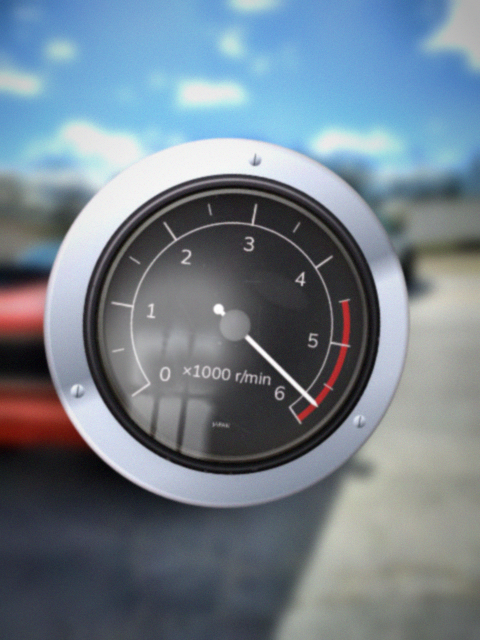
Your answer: {"value": 5750, "unit": "rpm"}
